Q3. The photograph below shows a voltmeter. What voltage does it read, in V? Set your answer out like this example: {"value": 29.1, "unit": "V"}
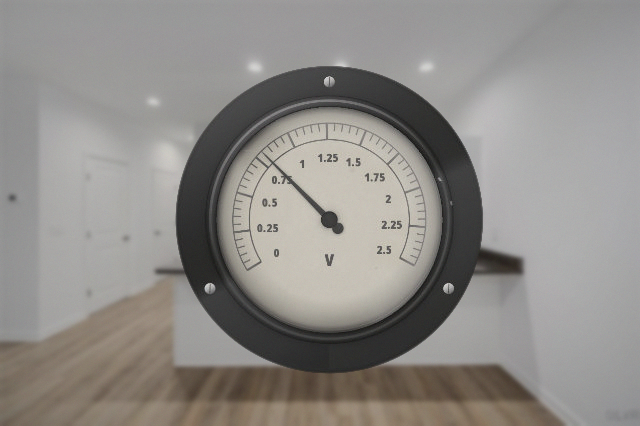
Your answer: {"value": 0.8, "unit": "V"}
